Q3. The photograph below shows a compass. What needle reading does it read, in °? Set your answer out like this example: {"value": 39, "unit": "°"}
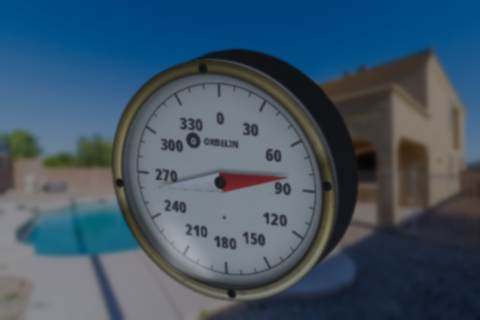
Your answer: {"value": 80, "unit": "°"}
